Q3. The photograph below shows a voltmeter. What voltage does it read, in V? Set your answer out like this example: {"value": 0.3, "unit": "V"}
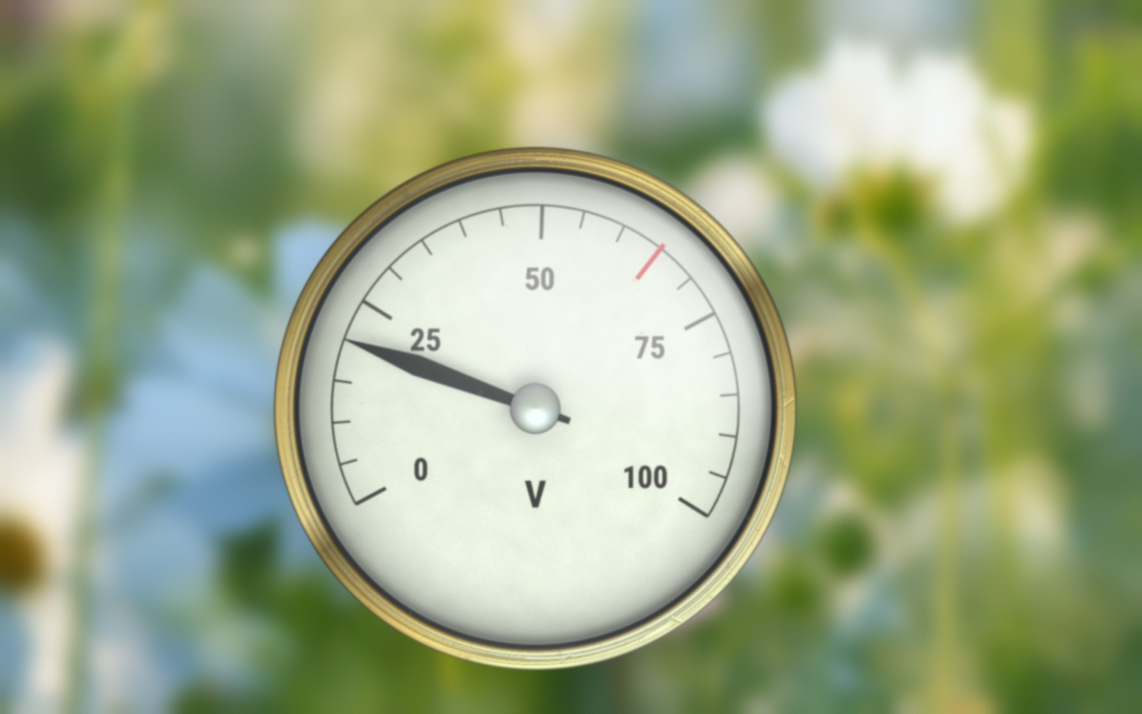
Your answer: {"value": 20, "unit": "V"}
